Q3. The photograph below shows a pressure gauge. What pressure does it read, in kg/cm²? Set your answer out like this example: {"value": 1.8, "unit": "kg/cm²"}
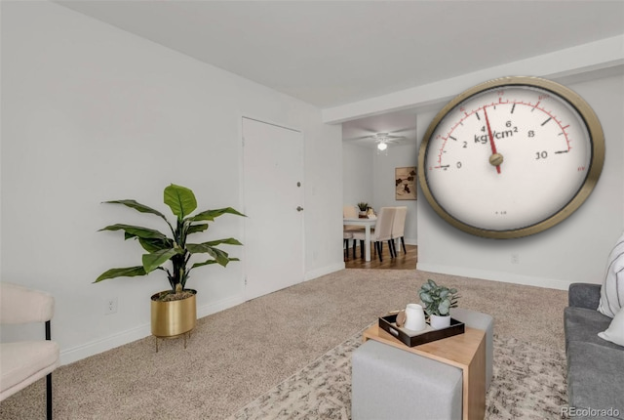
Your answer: {"value": 4.5, "unit": "kg/cm²"}
